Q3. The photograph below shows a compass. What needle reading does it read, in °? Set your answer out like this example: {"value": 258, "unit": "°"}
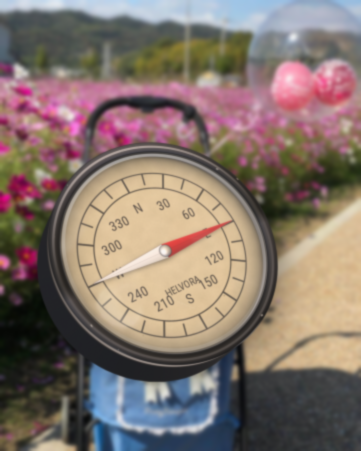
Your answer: {"value": 90, "unit": "°"}
